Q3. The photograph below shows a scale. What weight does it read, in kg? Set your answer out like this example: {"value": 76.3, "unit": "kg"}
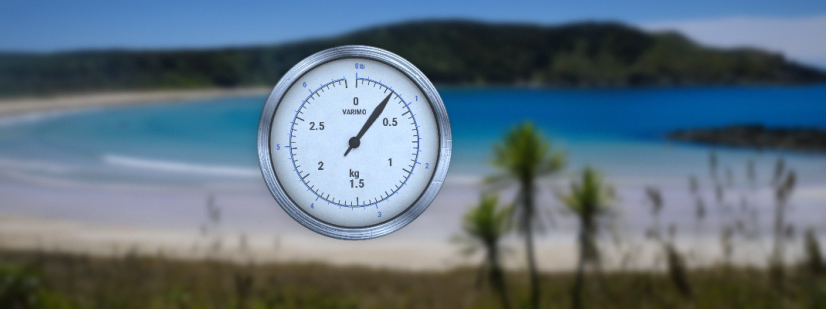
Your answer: {"value": 0.3, "unit": "kg"}
